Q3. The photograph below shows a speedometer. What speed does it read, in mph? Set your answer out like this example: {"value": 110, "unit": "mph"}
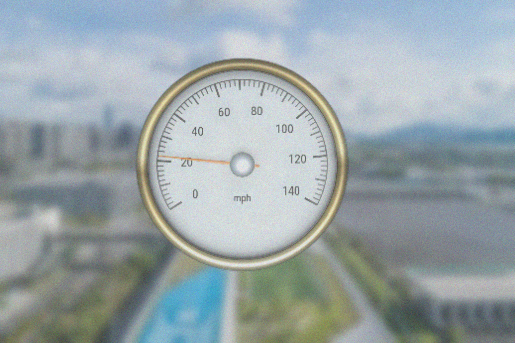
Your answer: {"value": 22, "unit": "mph"}
